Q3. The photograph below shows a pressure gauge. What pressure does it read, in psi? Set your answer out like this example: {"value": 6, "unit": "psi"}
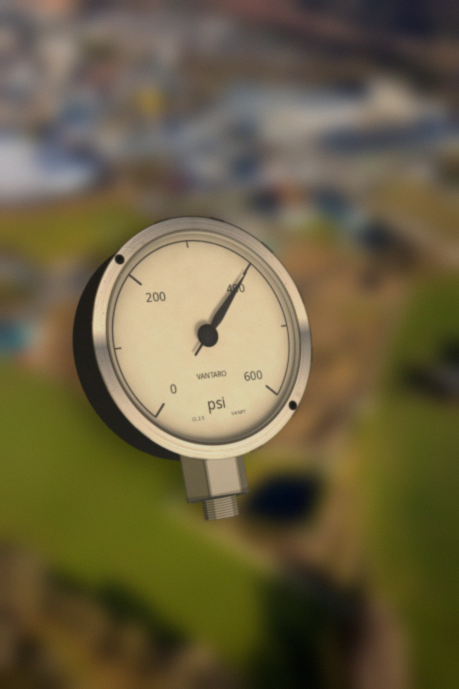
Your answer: {"value": 400, "unit": "psi"}
